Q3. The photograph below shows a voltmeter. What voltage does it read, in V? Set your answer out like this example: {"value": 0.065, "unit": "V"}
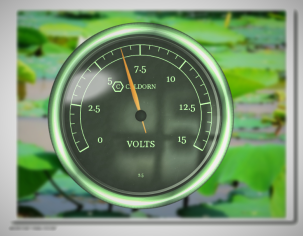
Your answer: {"value": 6.5, "unit": "V"}
